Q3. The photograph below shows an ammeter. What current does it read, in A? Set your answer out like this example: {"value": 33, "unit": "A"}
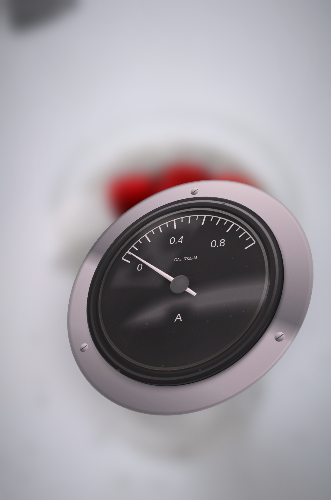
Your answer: {"value": 0.05, "unit": "A"}
